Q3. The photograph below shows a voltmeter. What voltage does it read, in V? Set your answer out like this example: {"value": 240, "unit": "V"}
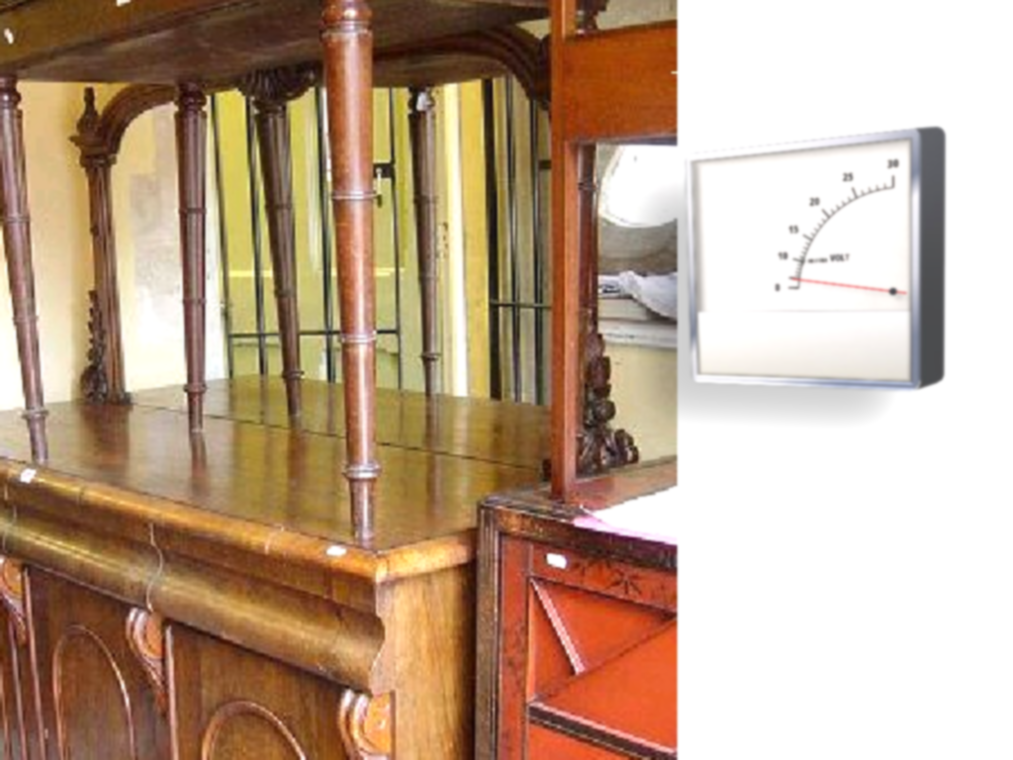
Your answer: {"value": 5, "unit": "V"}
